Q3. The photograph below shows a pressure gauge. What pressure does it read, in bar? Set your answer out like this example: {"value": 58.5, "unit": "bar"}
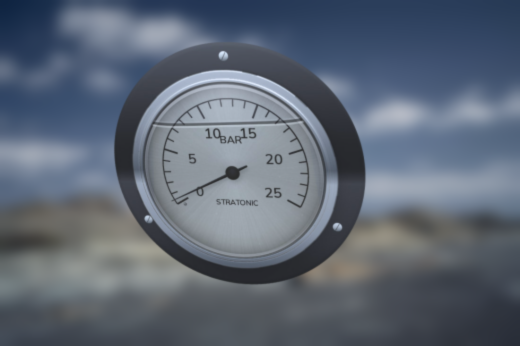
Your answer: {"value": 0.5, "unit": "bar"}
